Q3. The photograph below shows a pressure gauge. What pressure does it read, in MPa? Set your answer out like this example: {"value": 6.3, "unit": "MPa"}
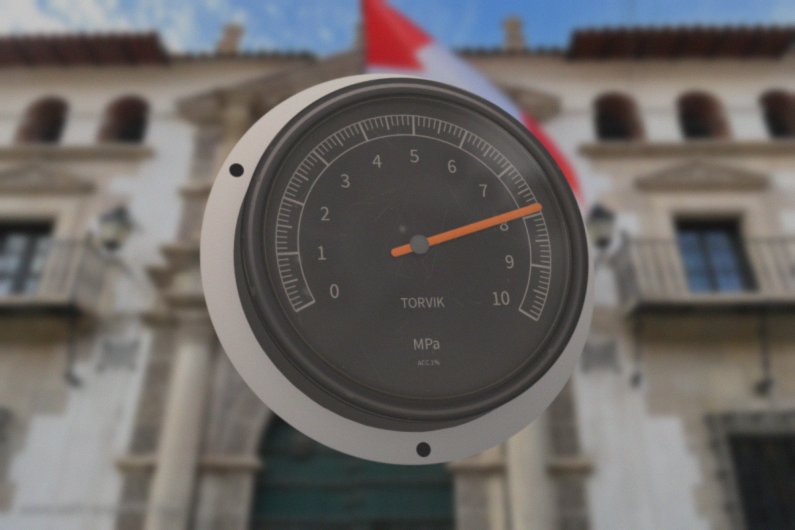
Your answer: {"value": 7.9, "unit": "MPa"}
